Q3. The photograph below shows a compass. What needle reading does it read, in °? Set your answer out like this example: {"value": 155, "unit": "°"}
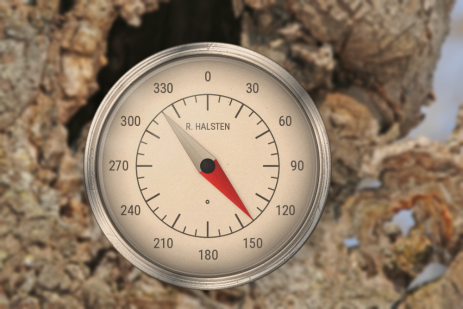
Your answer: {"value": 140, "unit": "°"}
